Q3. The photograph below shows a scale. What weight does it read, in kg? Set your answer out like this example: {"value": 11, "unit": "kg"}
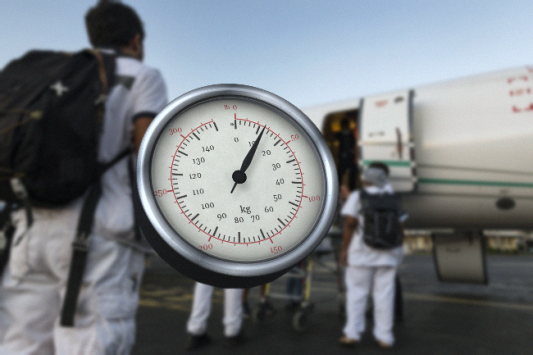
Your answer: {"value": 12, "unit": "kg"}
